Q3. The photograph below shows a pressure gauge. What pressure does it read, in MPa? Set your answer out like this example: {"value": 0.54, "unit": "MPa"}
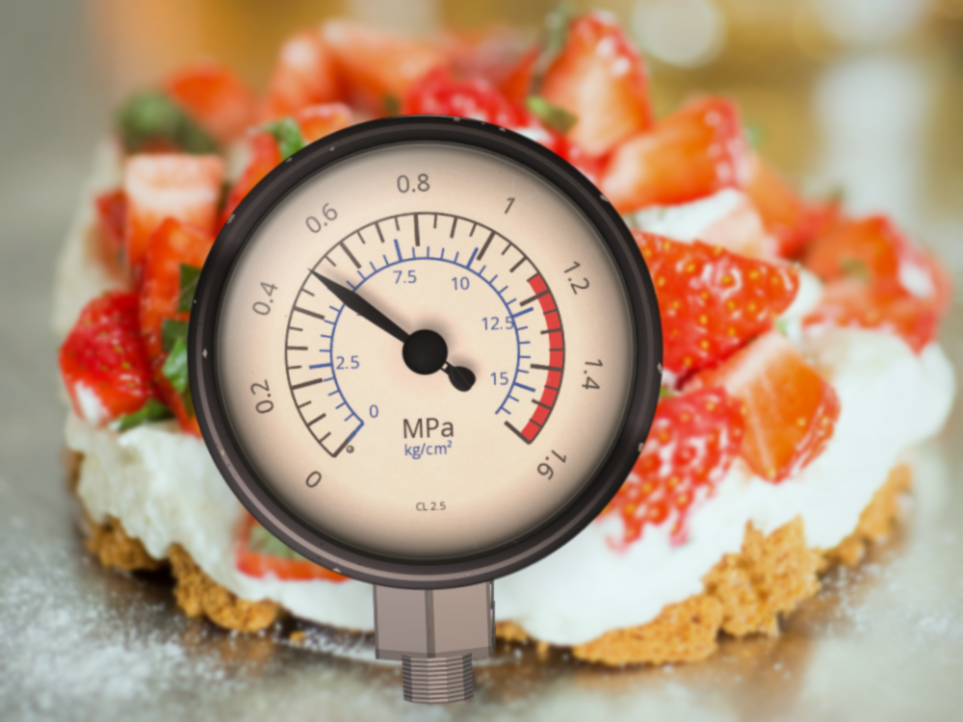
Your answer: {"value": 0.5, "unit": "MPa"}
